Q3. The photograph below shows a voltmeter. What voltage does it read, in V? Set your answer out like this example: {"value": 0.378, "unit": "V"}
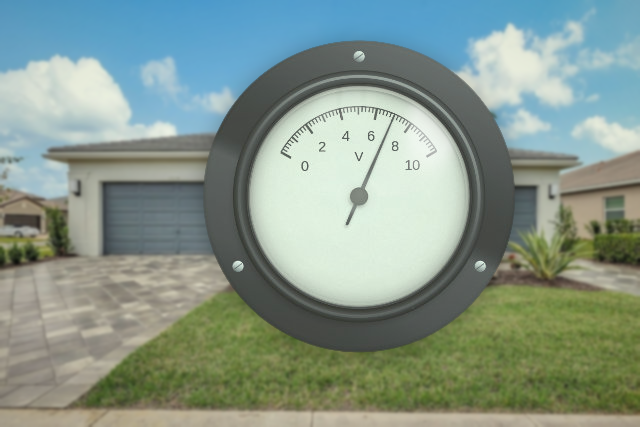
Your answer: {"value": 7, "unit": "V"}
